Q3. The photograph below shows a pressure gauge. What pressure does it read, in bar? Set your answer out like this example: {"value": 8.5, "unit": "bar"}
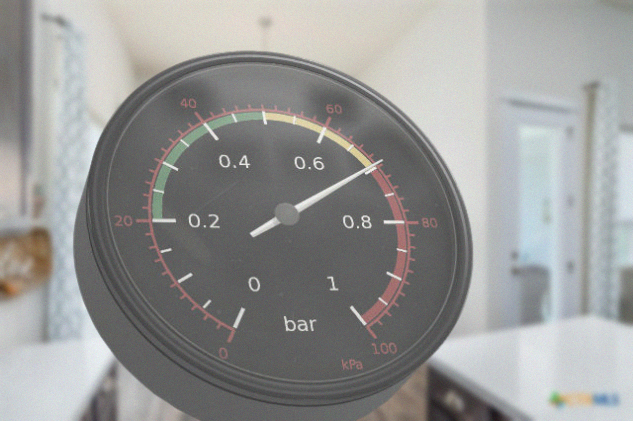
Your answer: {"value": 0.7, "unit": "bar"}
